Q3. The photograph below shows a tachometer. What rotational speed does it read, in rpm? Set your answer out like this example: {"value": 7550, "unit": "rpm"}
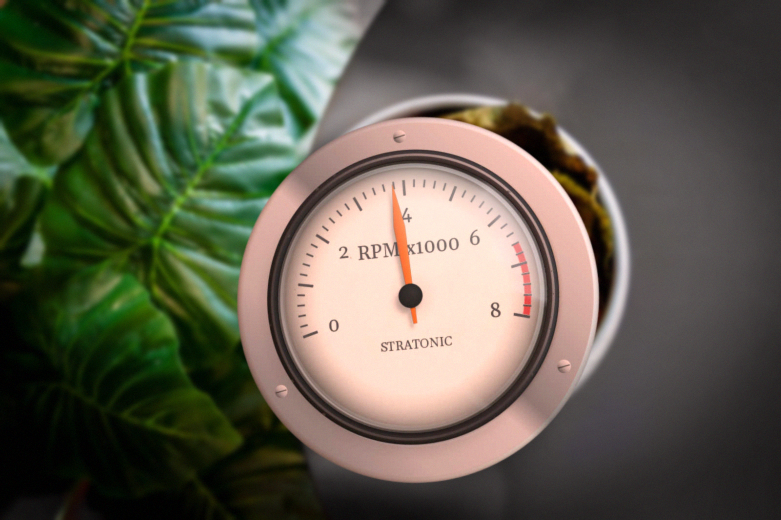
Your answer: {"value": 3800, "unit": "rpm"}
